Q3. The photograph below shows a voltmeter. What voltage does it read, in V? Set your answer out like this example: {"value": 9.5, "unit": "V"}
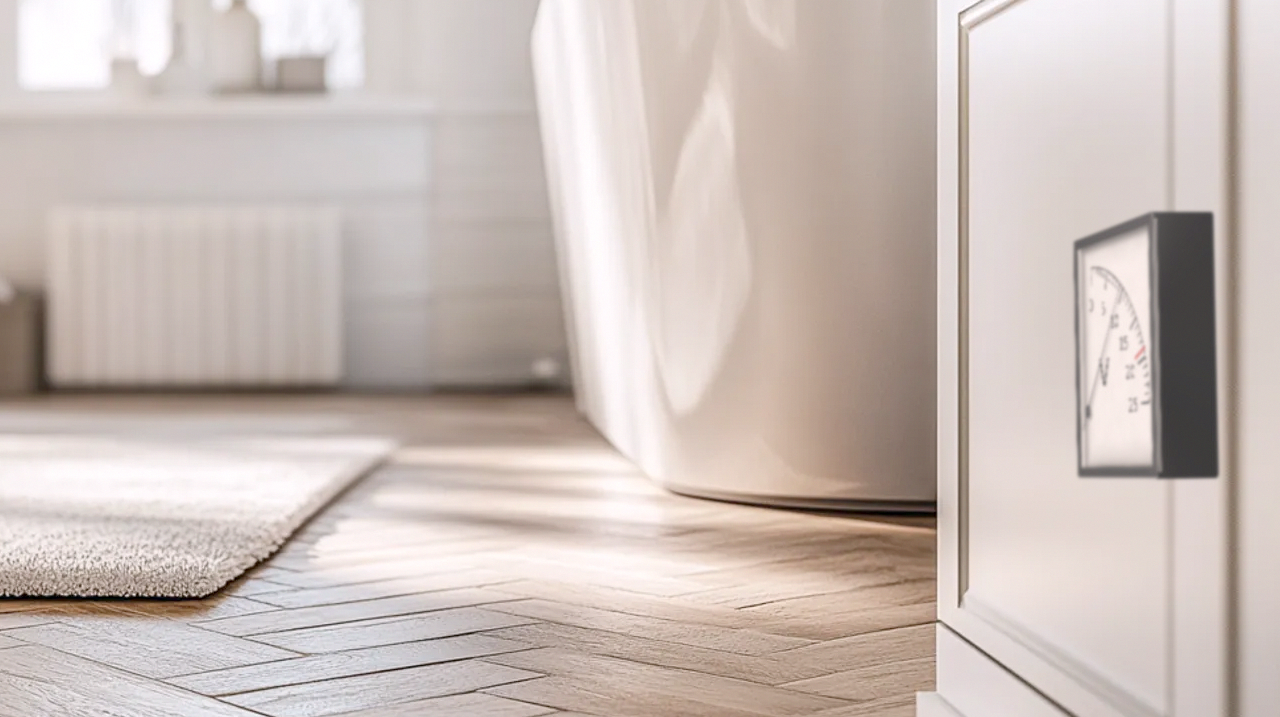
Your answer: {"value": 10, "unit": "V"}
